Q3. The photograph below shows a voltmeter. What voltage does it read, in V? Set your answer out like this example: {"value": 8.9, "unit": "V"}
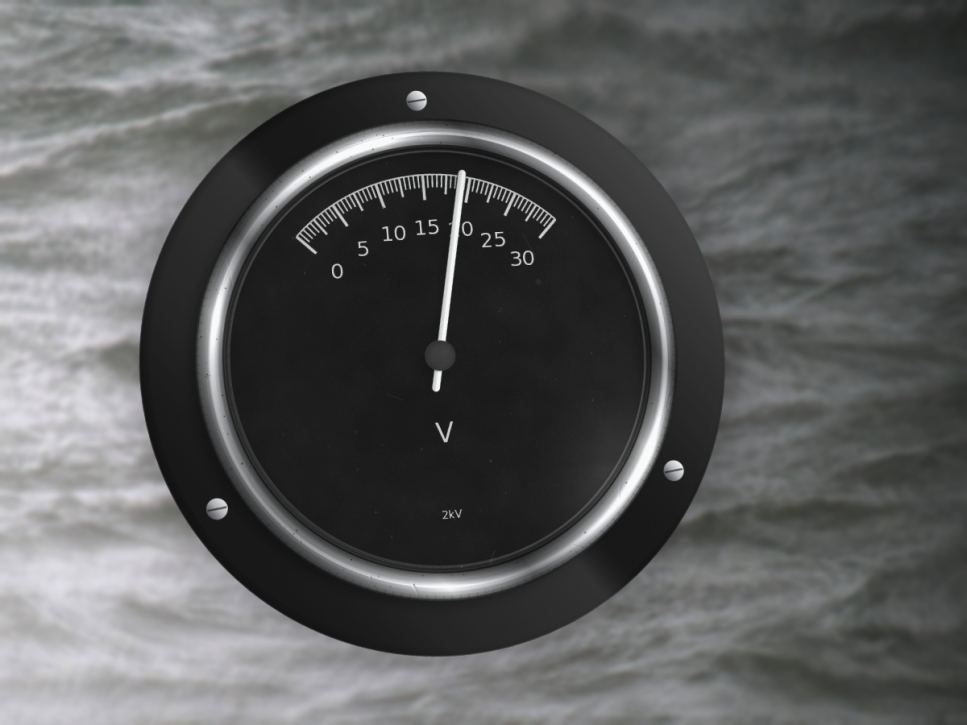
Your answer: {"value": 19, "unit": "V"}
